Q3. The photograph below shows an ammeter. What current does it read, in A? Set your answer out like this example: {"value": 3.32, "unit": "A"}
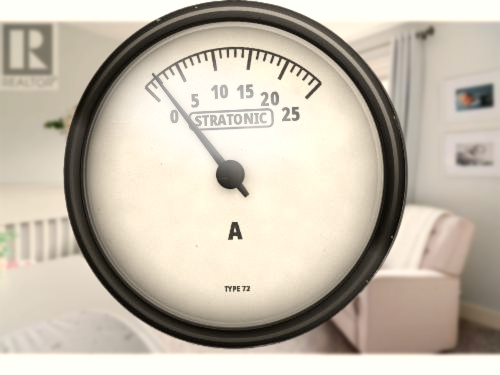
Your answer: {"value": 2, "unit": "A"}
